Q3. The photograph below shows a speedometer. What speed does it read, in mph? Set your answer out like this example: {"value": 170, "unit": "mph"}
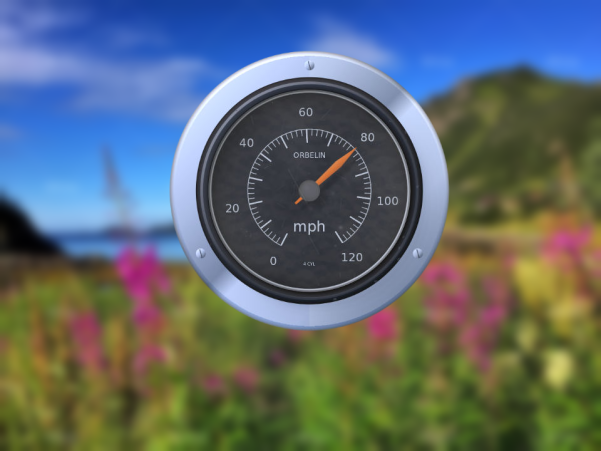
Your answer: {"value": 80, "unit": "mph"}
